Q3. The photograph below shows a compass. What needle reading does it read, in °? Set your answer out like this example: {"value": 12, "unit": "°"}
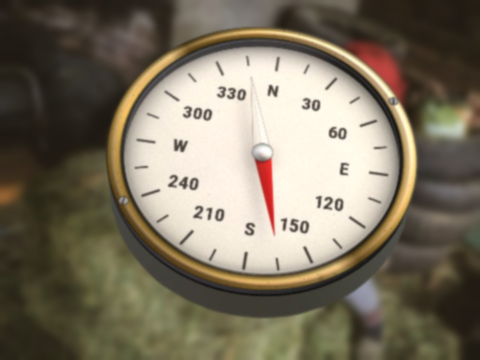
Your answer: {"value": 165, "unit": "°"}
